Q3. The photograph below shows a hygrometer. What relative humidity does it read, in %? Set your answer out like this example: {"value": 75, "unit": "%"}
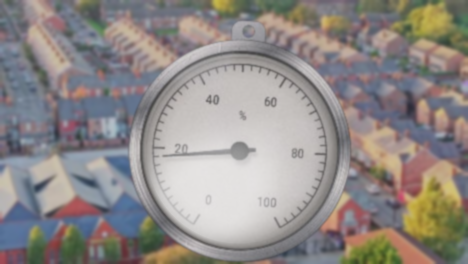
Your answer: {"value": 18, "unit": "%"}
